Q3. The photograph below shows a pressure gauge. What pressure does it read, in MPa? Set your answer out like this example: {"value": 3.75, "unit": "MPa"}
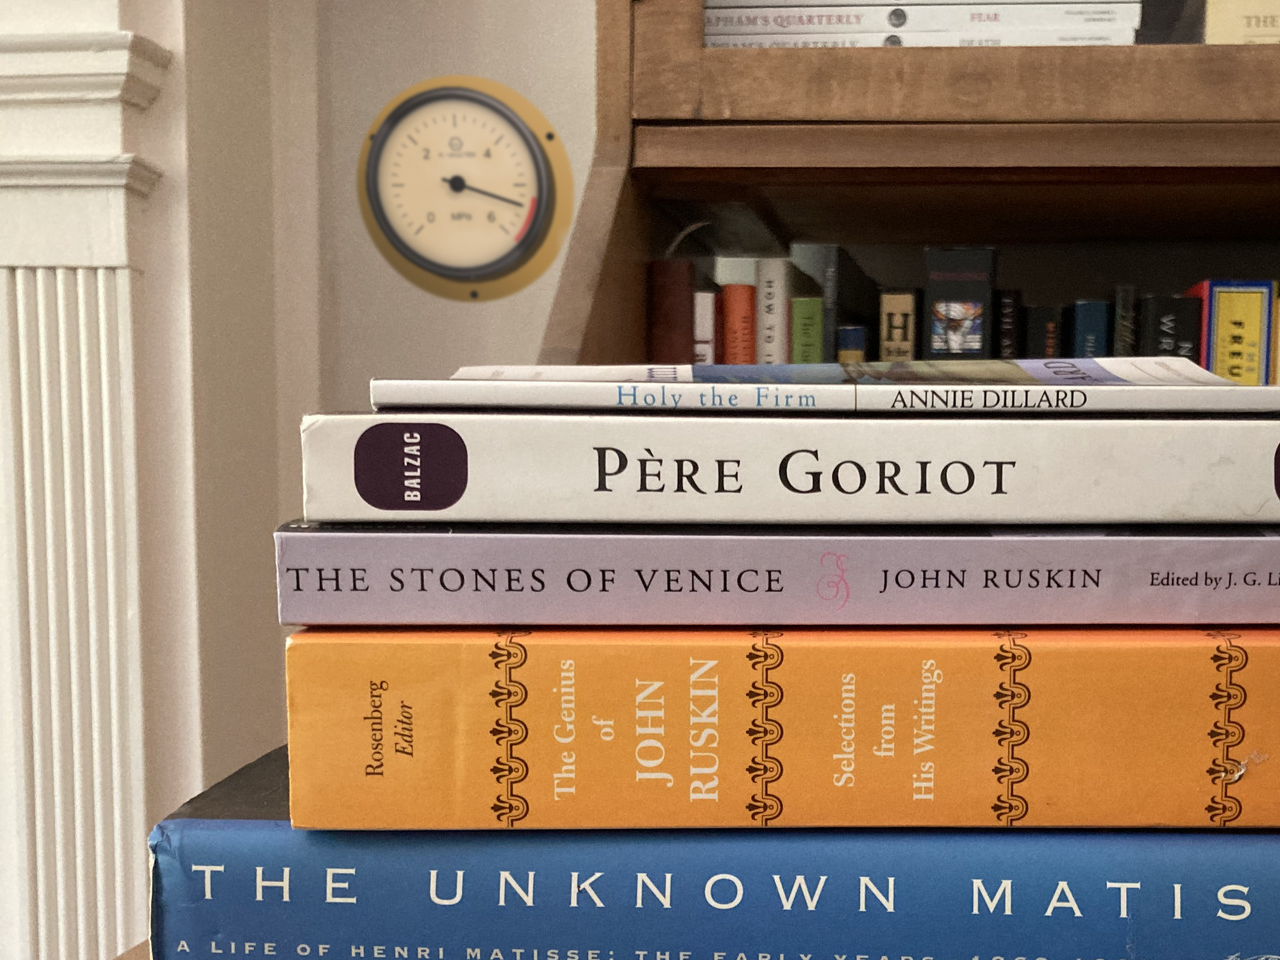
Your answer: {"value": 5.4, "unit": "MPa"}
